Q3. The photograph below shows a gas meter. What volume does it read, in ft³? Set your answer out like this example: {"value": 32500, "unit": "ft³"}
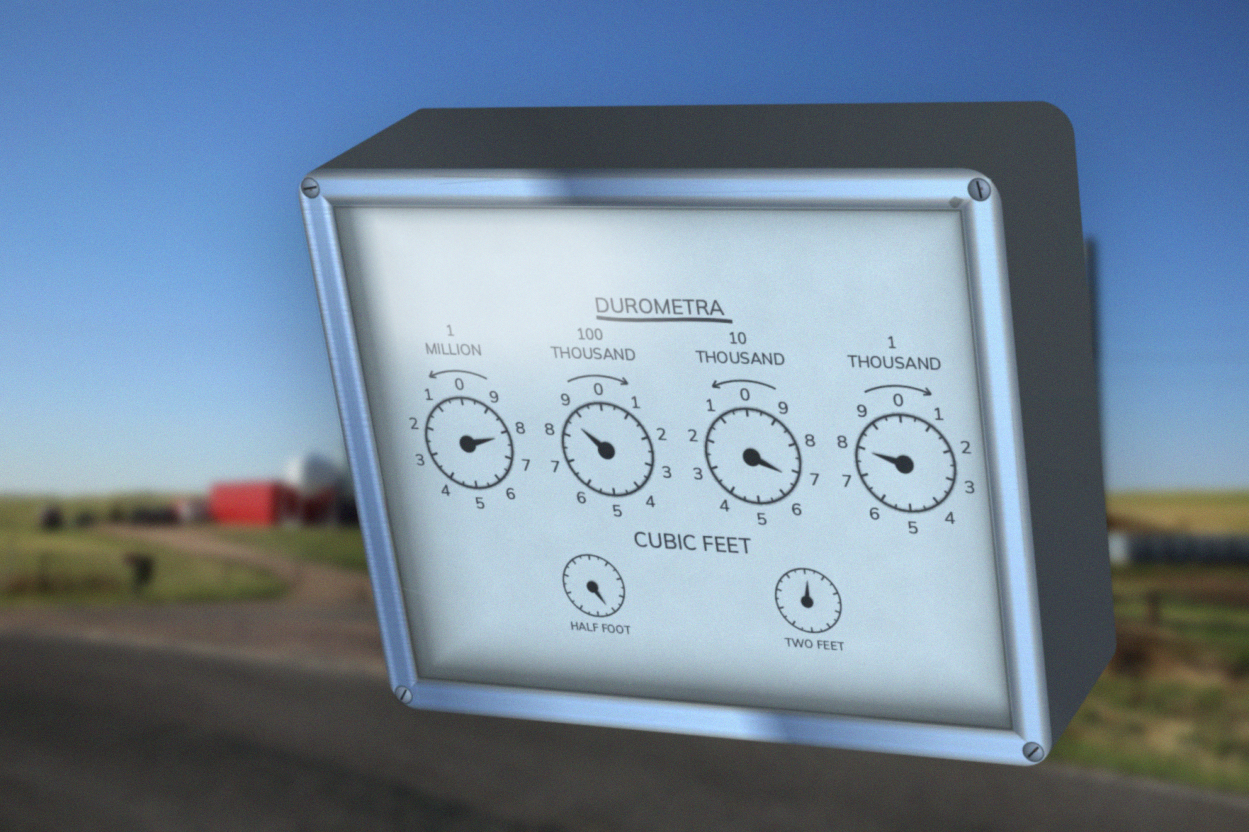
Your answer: {"value": 786800, "unit": "ft³"}
